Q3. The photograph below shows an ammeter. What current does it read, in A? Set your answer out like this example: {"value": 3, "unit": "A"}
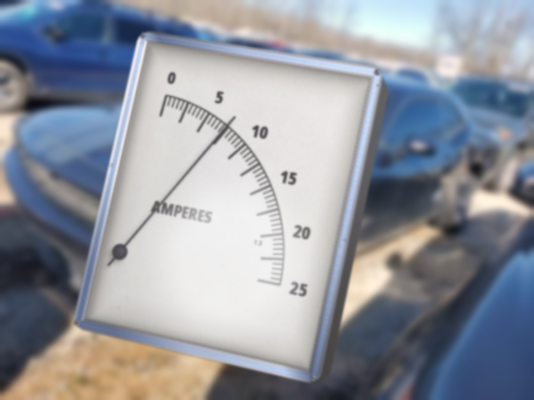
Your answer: {"value": 7.5, "unit": "A"}
